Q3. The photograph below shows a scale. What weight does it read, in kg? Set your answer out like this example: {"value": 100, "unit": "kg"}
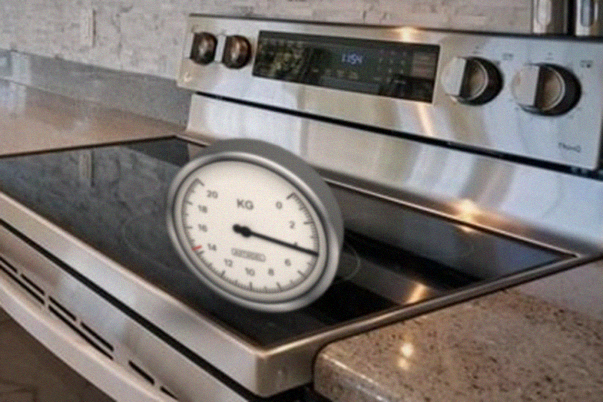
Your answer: {"value": 4, "unit": "kg"}
